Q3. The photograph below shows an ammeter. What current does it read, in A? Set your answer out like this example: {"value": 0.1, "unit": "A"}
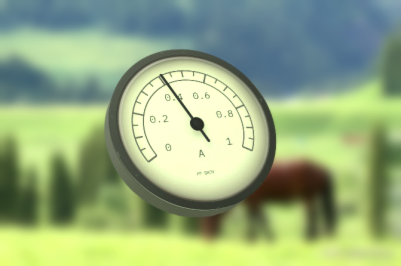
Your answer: {"value": 0.4, "unit": "A"}
